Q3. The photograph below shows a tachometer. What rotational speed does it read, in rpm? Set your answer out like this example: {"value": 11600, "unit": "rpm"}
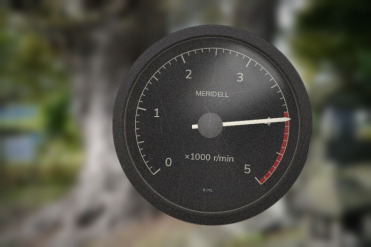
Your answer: {"value": 4000, "unit": "rpm"}
